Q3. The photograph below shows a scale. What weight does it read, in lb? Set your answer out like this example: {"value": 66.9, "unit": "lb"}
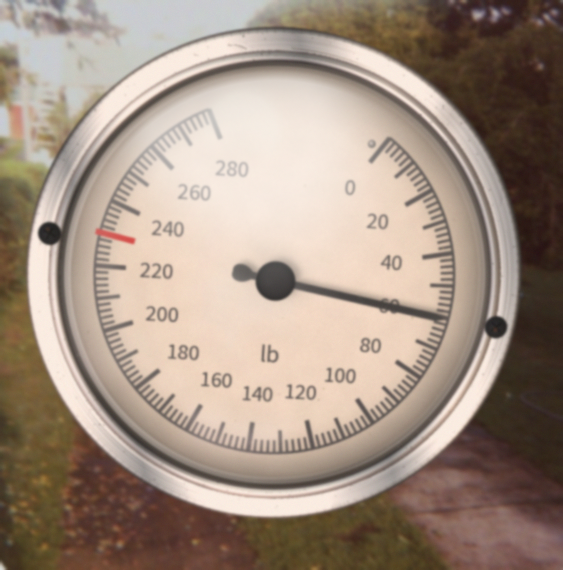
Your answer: {"value": 60, "unit": "lb"}
